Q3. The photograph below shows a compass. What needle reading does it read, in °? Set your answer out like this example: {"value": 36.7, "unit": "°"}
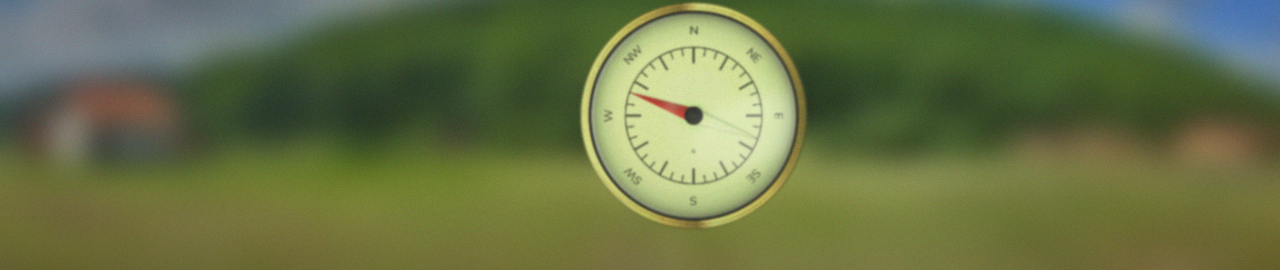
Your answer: {"value": 290, "unit": "°"}
